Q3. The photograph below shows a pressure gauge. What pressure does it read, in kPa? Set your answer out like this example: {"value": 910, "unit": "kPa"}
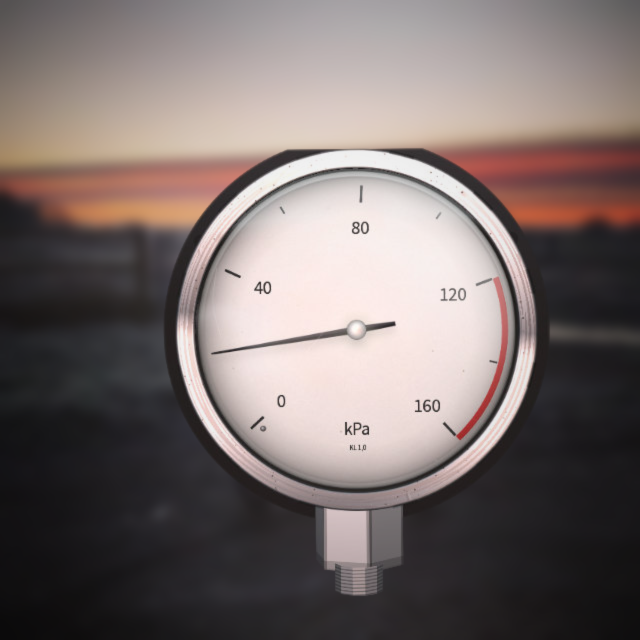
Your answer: {"value": 20, "unit": "kPa"}
